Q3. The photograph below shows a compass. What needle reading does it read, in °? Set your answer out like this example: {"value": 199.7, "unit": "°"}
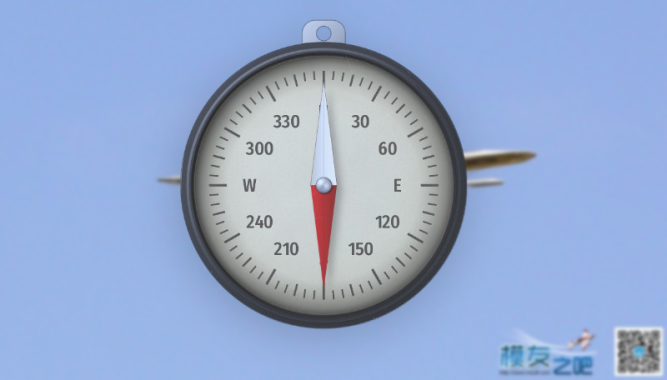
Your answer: {"value": 180, "unit": "°"}
